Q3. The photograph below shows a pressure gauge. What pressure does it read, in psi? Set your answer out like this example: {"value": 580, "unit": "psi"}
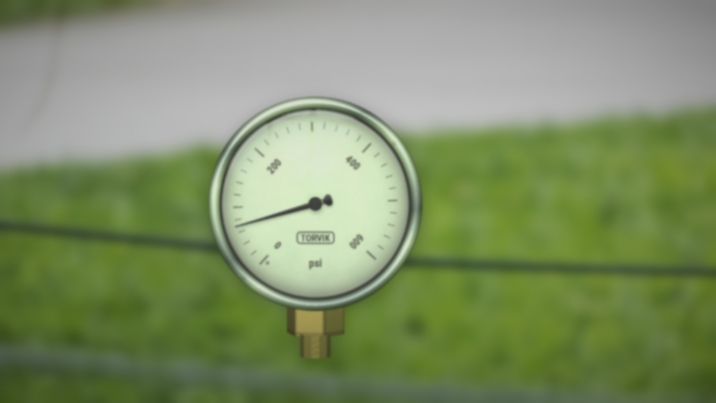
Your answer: {"value": 70, "unit": "psi"}
